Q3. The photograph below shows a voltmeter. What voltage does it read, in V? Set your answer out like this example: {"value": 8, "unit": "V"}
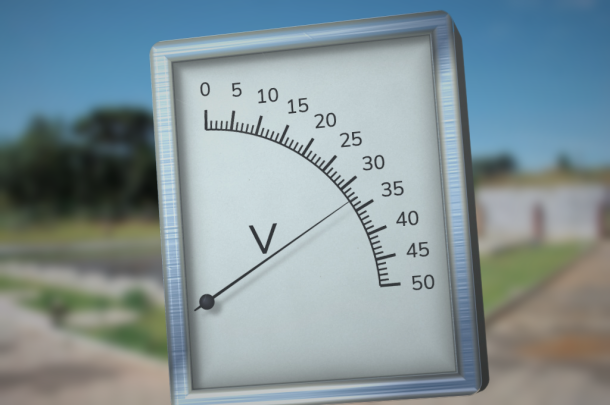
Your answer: {"value": 33, "unit": "V"}
